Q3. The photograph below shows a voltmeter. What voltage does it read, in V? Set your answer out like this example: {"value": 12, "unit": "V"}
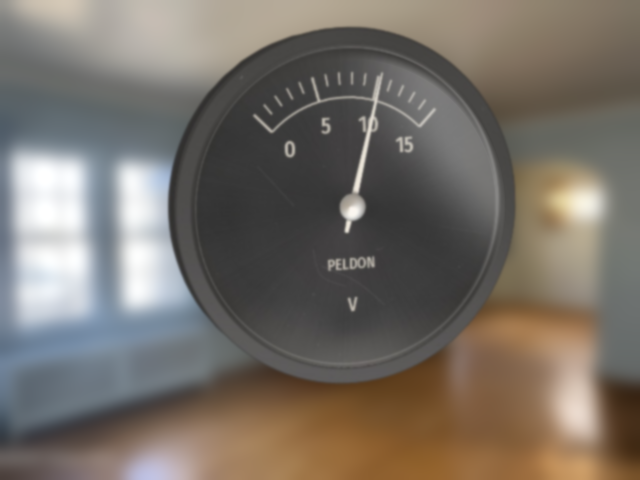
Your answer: {"value": 10, "unit": "V"}
